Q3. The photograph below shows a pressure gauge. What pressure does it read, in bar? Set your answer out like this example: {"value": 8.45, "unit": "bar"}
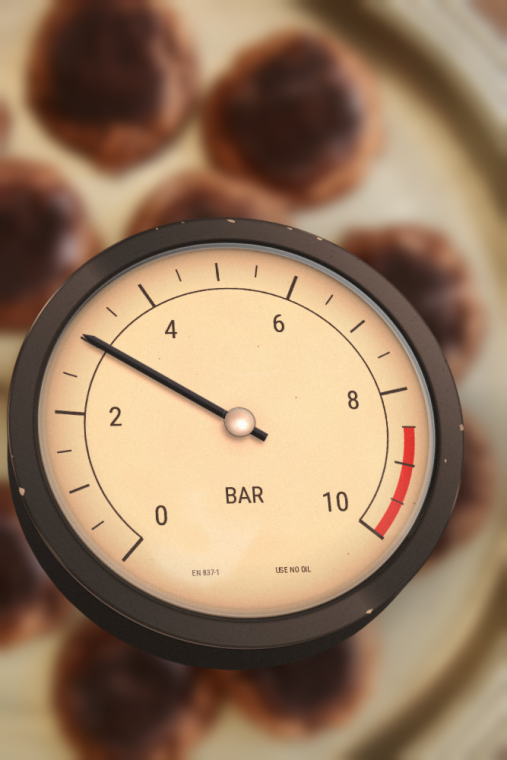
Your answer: {"value": 3, "unit": "bar"}
